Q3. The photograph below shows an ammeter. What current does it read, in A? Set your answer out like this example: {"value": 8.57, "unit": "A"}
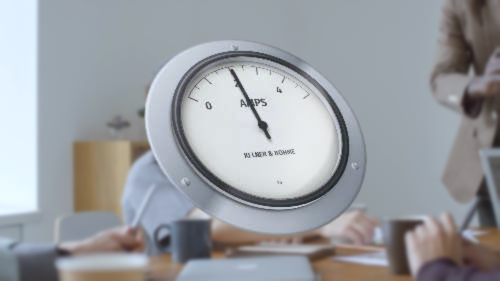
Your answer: {"value": 2, "unit": "A"}
